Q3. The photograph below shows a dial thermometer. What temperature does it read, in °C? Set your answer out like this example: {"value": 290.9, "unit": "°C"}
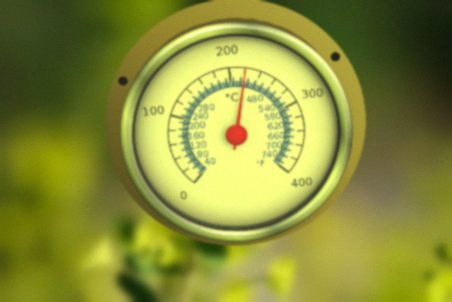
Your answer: {"value": 220, "unit": "°C"}
